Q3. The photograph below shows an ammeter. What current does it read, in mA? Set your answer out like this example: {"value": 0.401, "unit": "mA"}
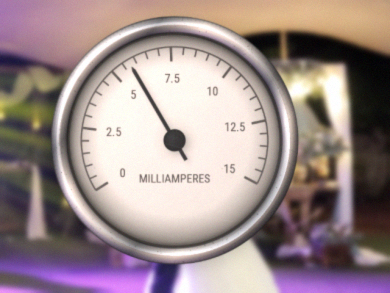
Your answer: {"value": 5.75, "unit": "mA"}
